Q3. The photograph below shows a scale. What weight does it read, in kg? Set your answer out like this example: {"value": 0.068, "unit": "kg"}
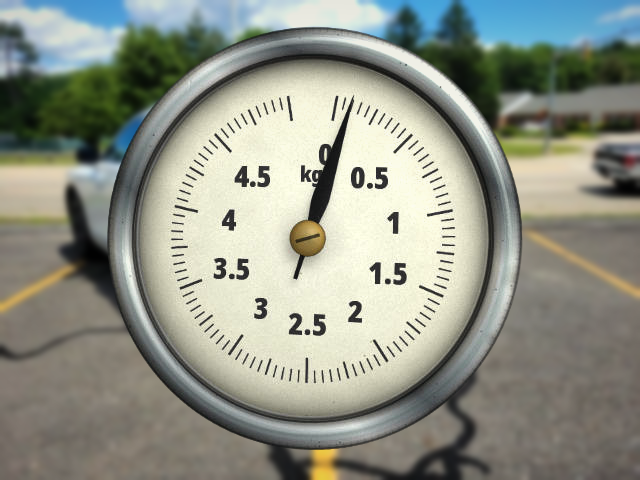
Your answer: {"value": 0.1, "unit": "kg"}
